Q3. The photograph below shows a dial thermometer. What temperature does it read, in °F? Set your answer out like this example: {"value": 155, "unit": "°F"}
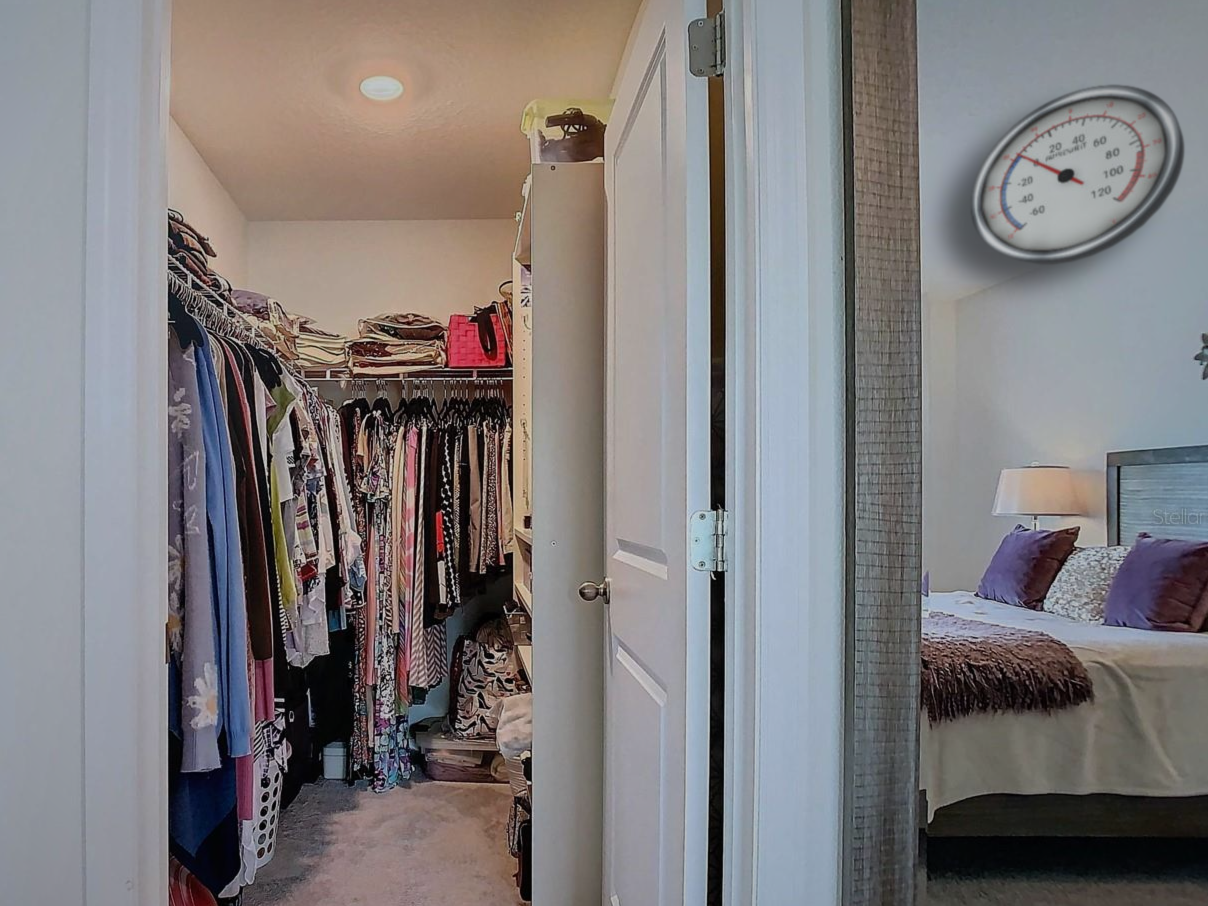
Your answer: {"value": 0, "unit": "°F"}
